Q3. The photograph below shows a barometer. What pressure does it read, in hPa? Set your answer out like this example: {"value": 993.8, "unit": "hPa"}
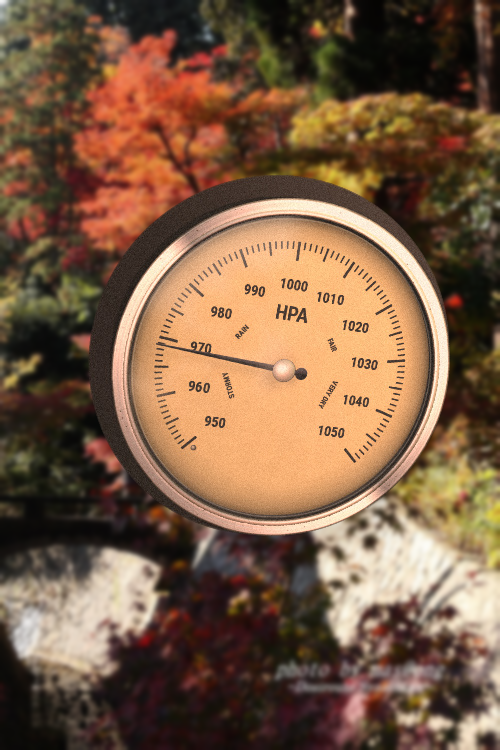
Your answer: {"value": 969, "unit": "hPa"}
